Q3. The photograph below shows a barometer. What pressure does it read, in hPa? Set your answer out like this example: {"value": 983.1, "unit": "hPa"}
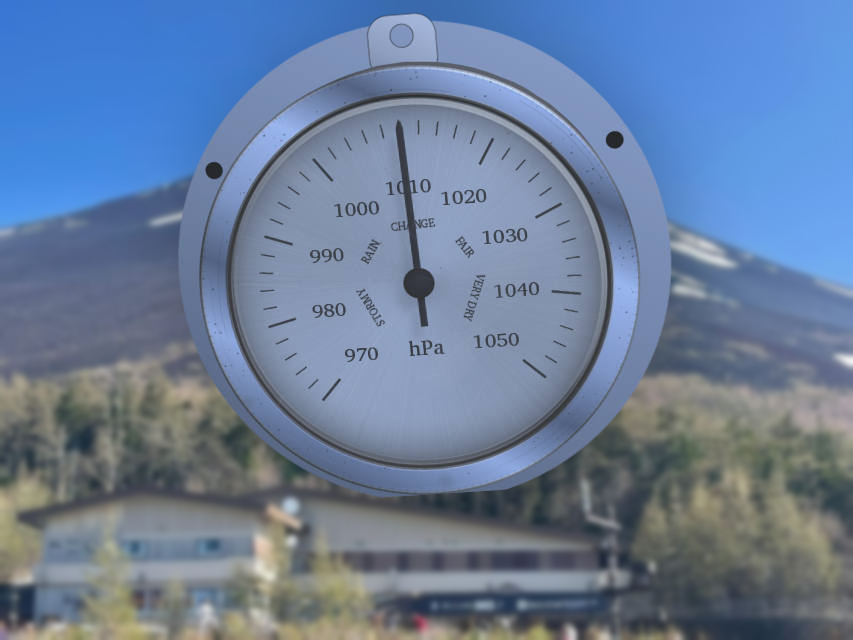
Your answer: {"value": 1010, "unit": "hPa"}
